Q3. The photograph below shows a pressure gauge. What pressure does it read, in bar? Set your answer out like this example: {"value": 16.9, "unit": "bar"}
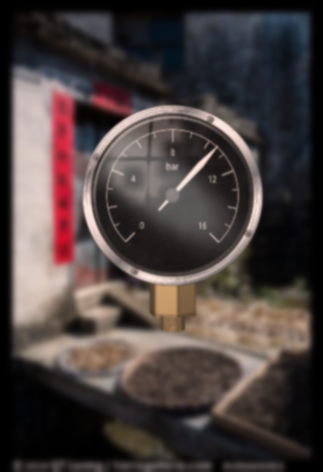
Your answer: {"value": 10.5, "unit": "bar"}
